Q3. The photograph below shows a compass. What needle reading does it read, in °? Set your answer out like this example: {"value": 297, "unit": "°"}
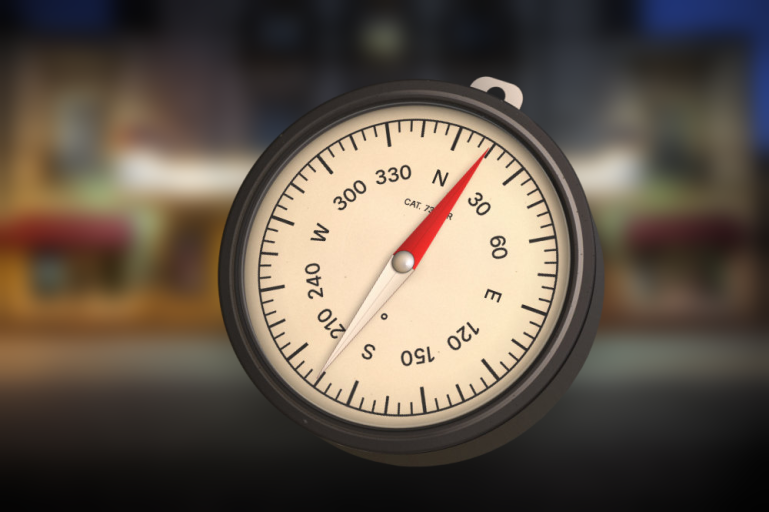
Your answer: {"value": 15, "unit": "°"}
